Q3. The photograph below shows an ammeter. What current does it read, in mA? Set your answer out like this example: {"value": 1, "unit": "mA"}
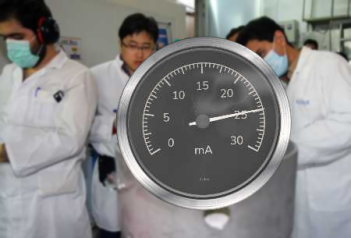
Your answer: {"value": 25, "unit": "mA"}
